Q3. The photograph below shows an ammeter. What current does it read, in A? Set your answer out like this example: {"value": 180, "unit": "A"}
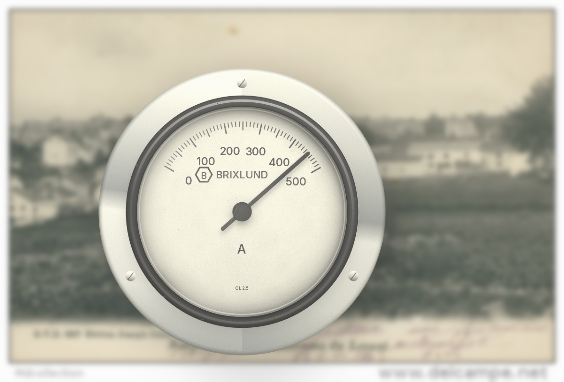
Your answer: {"value": 450, "unit": "A"}
